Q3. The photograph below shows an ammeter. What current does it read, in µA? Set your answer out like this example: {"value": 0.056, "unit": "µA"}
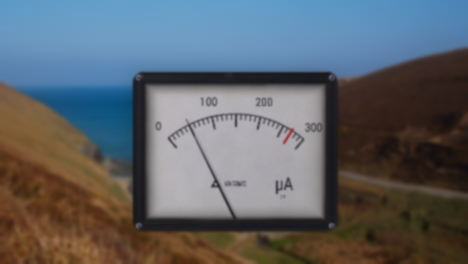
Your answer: {"value": 50, "unit": "µA"}
